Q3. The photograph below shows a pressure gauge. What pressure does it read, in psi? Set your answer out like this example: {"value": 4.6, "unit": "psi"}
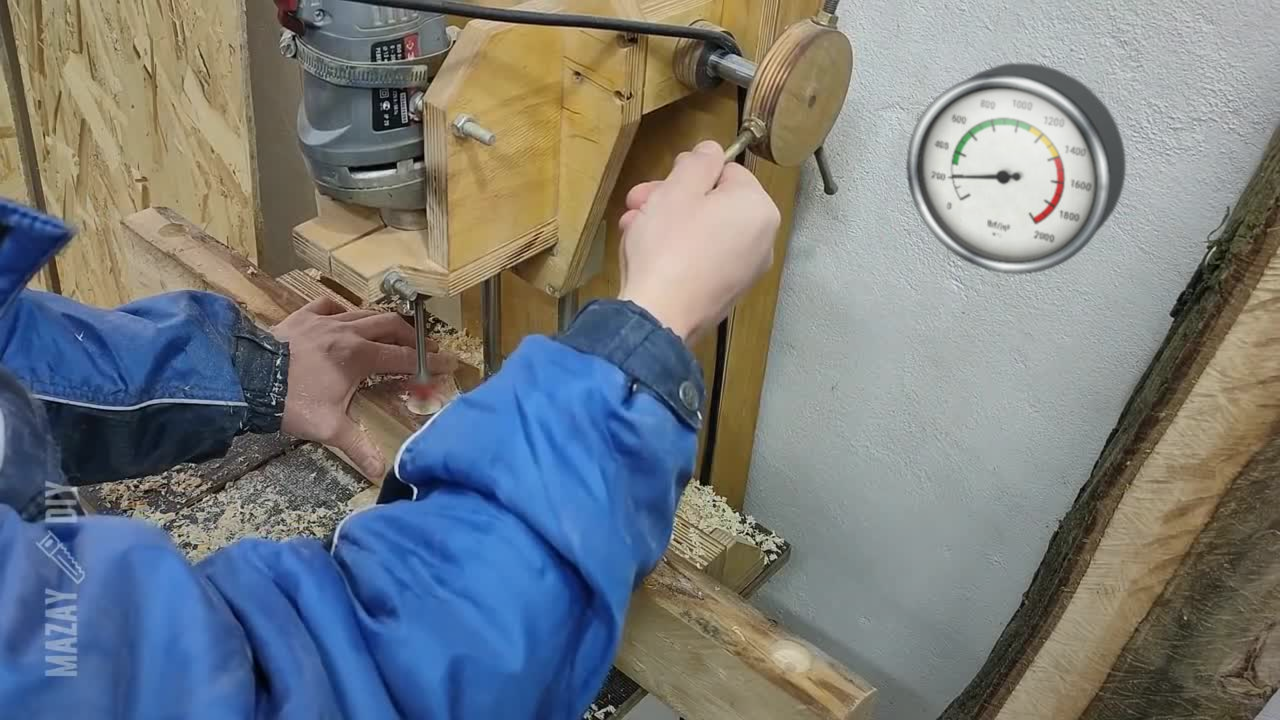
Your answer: {"value": 200, "unit": "psi"}
